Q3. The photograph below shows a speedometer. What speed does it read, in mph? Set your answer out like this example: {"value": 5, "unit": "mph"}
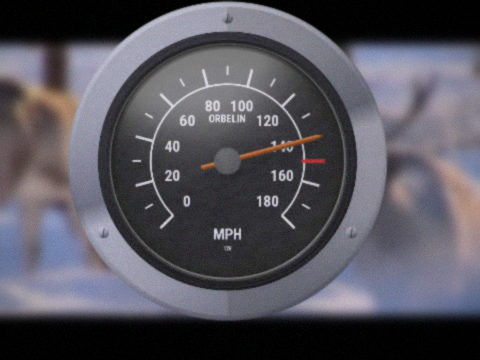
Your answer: {"value": 140, "unit": "mph"}
